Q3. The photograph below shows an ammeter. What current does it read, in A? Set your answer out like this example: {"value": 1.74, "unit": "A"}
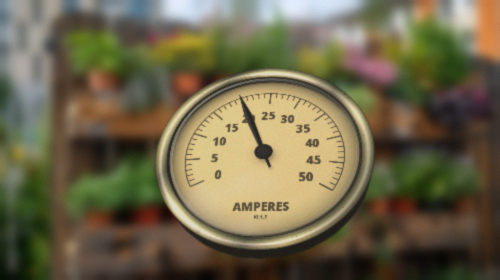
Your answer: {"value": 20, "unit": "A"}
